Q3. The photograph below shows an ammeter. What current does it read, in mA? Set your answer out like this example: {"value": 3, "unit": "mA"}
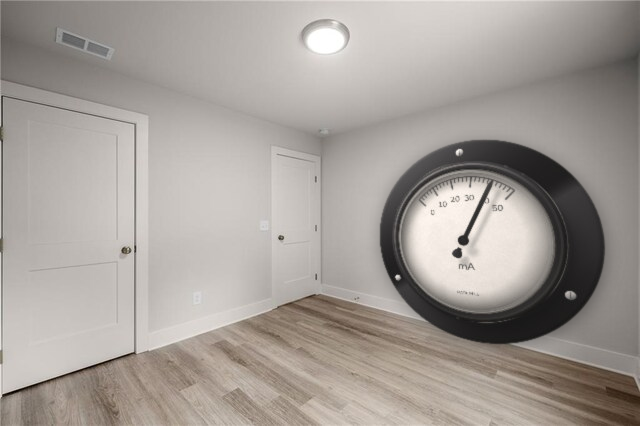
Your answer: {"value": 40, "unit": "mA"}
